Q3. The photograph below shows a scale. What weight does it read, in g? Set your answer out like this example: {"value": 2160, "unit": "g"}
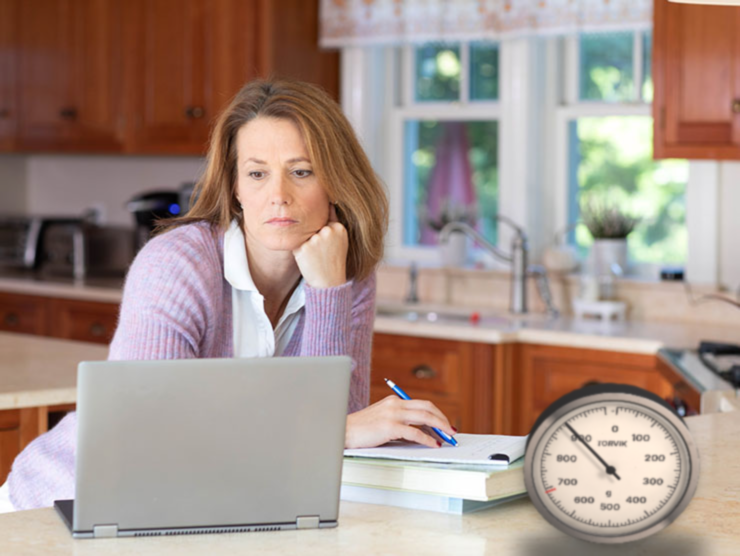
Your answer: {"value": 900, "unit": "g"}
